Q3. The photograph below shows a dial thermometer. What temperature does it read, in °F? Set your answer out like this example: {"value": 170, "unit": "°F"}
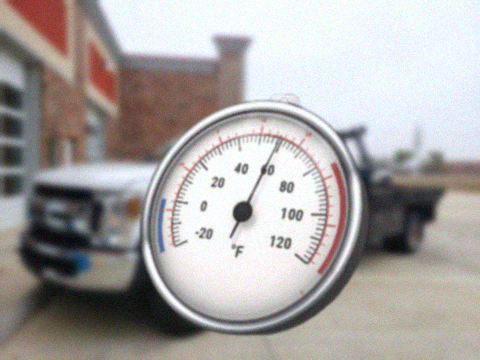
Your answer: {"value": 60, "unit": "°F"}
